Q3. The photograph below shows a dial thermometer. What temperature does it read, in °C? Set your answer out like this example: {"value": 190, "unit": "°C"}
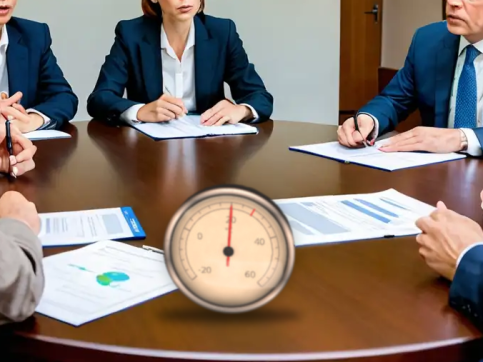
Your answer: {"value": 20, "unit": "°C"}
